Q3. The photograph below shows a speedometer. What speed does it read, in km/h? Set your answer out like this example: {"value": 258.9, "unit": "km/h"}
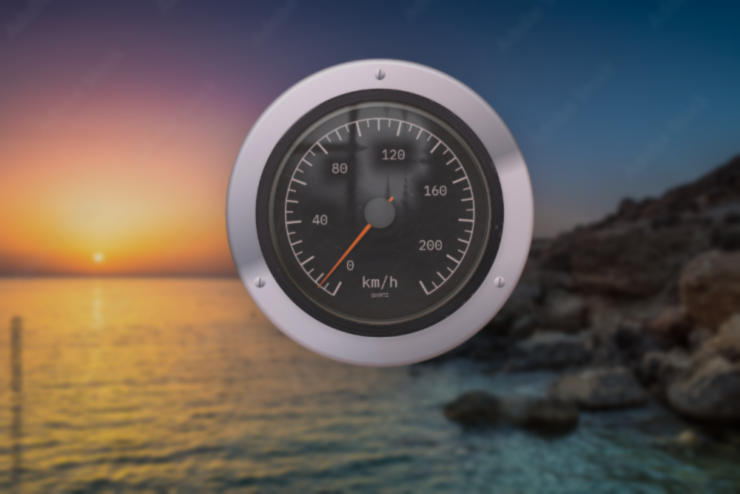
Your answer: {"value": 7.5, "unit": "km/h"}
